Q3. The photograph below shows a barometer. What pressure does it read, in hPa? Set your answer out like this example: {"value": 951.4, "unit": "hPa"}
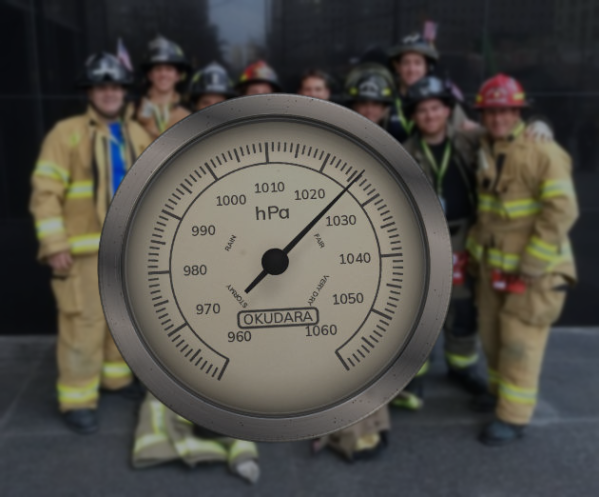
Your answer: {"value": 1026, "unit": "hPa"}
